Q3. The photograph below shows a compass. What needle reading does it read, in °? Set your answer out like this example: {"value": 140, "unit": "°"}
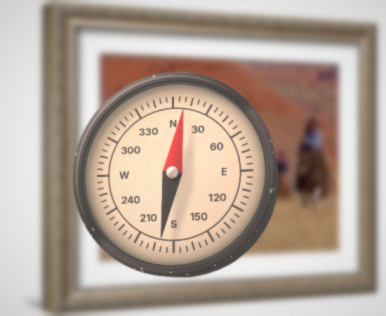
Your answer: {"value": 10, "unit": "°"}
